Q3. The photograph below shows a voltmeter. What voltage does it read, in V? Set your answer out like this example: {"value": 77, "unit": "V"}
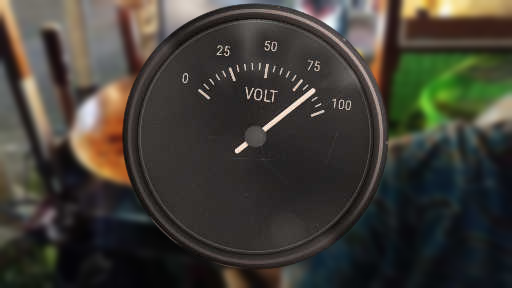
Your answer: {"value": 85, "unit": "V"}
